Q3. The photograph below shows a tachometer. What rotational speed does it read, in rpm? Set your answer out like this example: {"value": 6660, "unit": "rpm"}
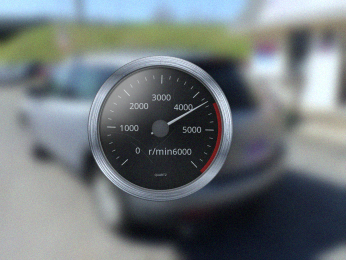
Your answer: {"value": 4300, "unit": "rpm"}
